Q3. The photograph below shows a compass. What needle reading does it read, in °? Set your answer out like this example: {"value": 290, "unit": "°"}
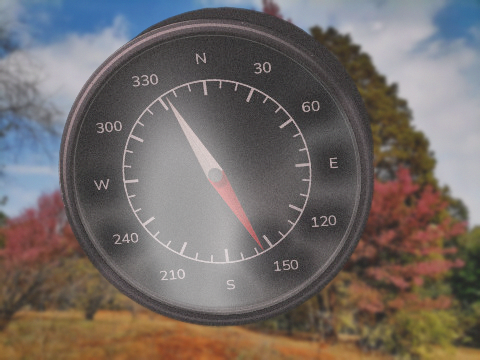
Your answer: {"value": 155, "unit": "°"}
